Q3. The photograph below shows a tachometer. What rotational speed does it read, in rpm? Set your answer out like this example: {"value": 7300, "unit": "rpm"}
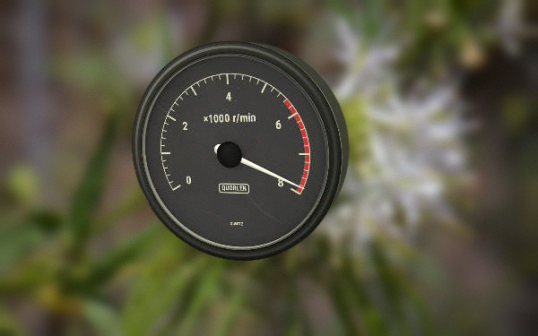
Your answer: {"value": 7800, "unit": "rpm"}
